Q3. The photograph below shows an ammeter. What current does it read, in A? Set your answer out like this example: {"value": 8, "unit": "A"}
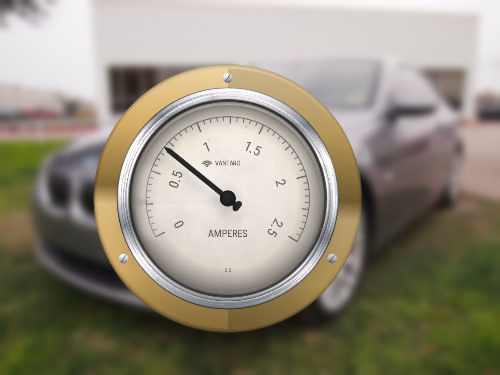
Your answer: {"value": 0.7, "unit": "A"}
